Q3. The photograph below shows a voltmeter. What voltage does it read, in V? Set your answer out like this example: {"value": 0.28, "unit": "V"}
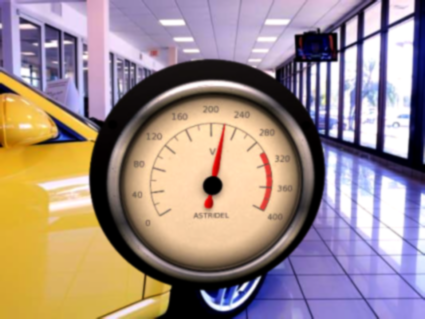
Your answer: {"value": 220, "unit": "V"}
